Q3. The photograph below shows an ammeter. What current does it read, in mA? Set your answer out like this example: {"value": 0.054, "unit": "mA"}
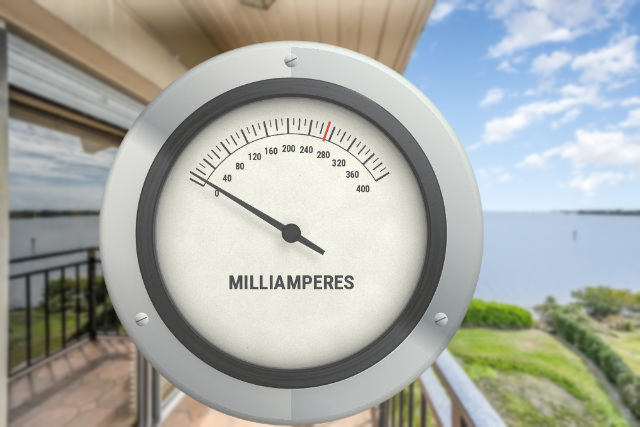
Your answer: {"value": 10, "unit": "mA"}
